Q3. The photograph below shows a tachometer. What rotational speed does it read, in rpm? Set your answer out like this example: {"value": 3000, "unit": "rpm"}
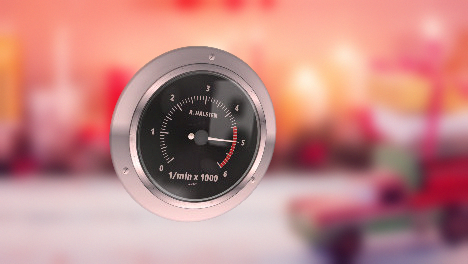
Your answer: {"value": 5000, "unit": "rpm"}
